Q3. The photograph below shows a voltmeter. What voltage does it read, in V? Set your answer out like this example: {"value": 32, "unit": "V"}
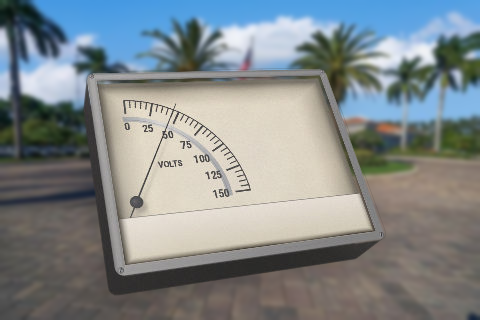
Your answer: {"value": 45, "unit": "V"}
